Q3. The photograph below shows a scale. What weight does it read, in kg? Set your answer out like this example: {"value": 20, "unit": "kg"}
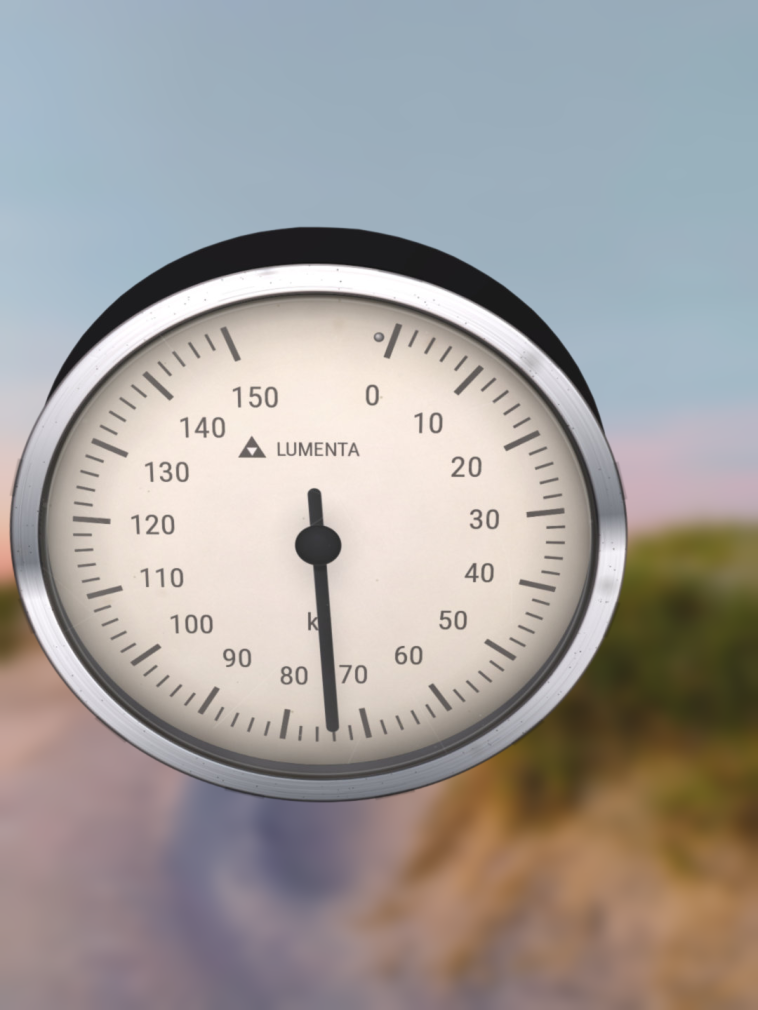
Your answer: {"value": 74, "unit": "kg"}
